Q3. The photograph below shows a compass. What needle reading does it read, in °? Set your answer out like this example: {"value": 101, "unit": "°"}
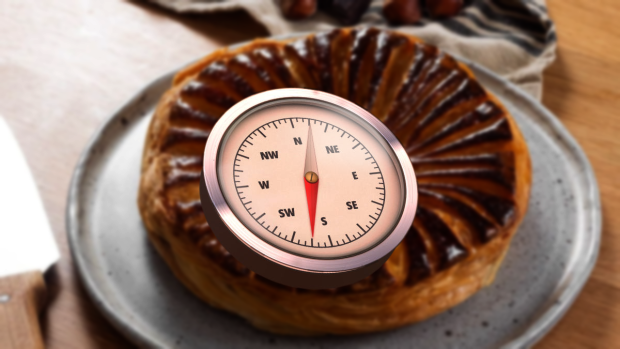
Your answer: {"value": 195, "unit": "°"}
